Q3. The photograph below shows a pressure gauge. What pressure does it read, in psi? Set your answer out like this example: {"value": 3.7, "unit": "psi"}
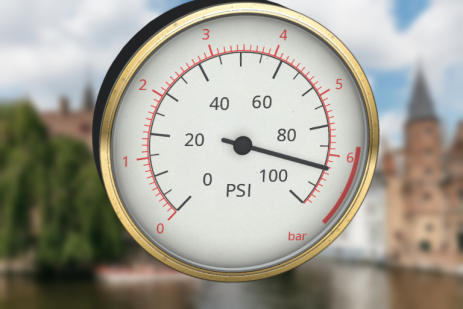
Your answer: {"value": 90, "unit": "psi"}
